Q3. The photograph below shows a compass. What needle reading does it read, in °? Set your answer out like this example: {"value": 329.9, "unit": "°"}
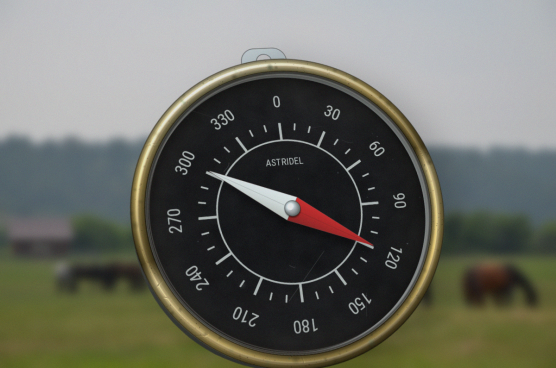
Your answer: {"value": 120, "unit": "°"}
